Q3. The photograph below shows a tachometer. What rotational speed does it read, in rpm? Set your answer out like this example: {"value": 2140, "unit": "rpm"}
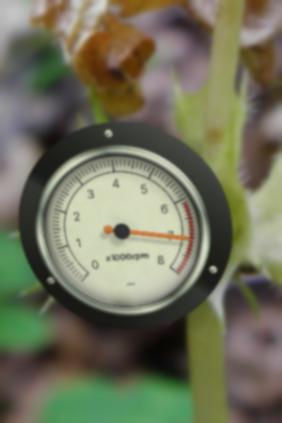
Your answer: {"value": 7000, "unit": "rpm"}
